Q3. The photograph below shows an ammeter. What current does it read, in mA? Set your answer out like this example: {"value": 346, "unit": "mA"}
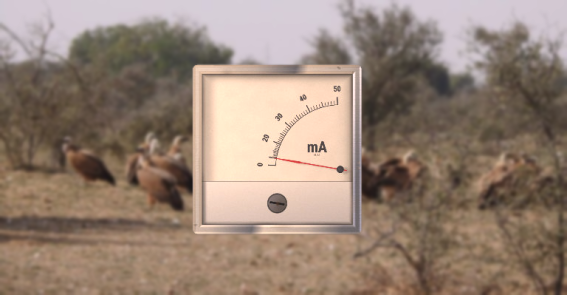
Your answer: {"value": 10, "unit": "mA"}
